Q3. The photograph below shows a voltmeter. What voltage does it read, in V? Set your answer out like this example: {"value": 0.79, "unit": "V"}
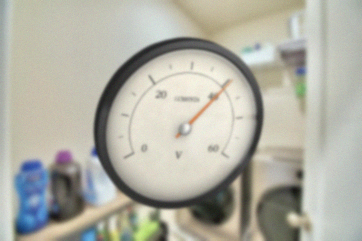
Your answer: {"value": 40, "unit": "V"}
